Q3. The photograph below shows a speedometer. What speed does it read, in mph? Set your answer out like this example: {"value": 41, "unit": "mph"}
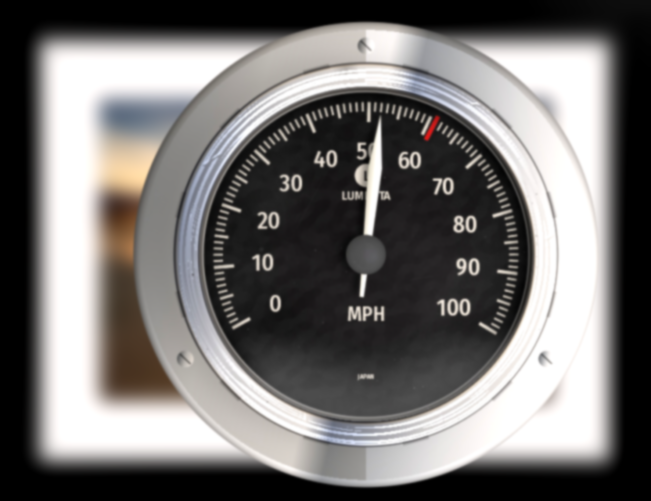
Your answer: {"value": 52, "unit": "mph"}
